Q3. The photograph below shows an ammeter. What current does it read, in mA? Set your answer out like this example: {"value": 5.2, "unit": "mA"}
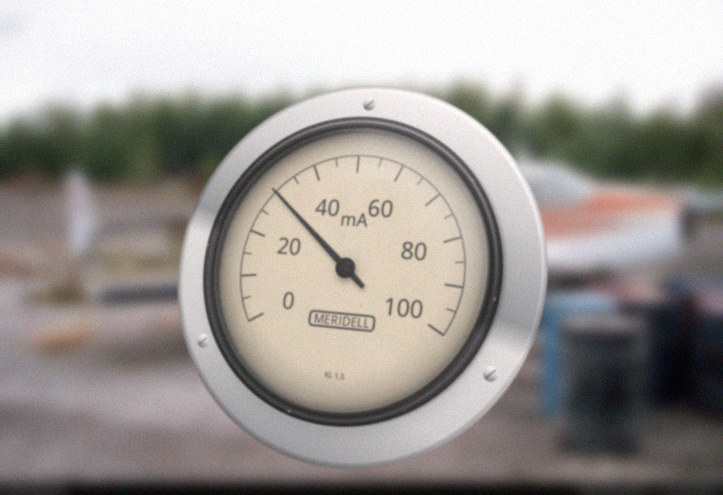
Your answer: {"value": 30, "unit": "mA"}
